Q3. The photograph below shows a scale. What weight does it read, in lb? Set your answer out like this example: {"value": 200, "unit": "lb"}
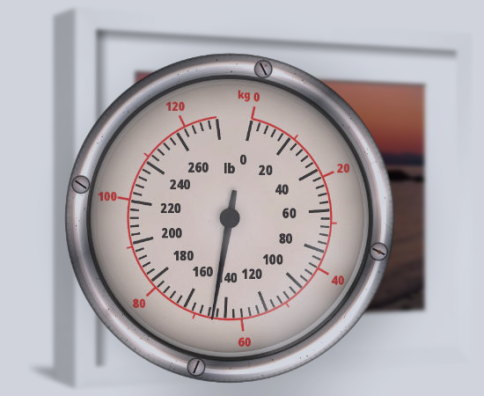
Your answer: {"value": 146, "unit": "lb"}
